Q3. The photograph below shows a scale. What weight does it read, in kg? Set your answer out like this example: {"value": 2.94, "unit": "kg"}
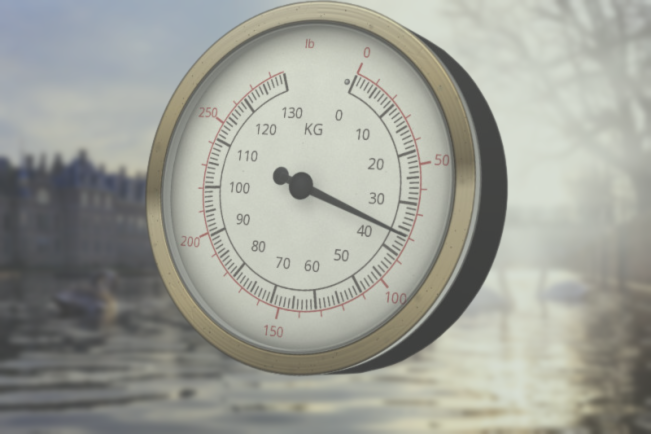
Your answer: {"value": 36, "unit": "kg"}
